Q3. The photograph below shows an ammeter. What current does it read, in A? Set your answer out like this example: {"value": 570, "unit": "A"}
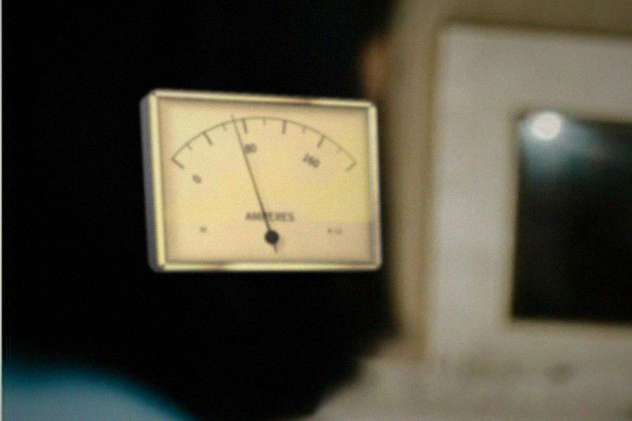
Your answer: {"value": 70, "unit": "A"}
